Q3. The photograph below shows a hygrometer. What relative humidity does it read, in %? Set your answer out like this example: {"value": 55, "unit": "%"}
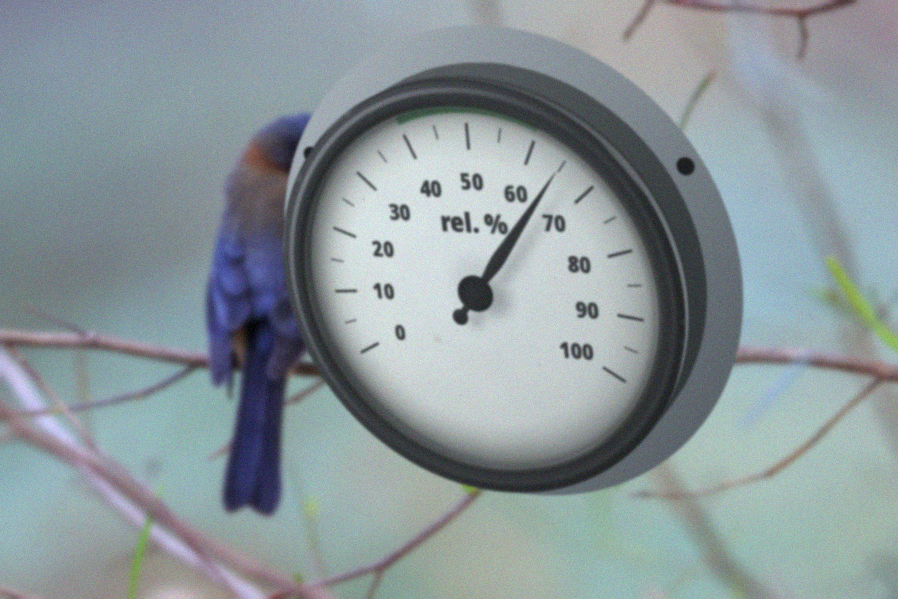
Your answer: {"value": 65, "unit": "%"}
